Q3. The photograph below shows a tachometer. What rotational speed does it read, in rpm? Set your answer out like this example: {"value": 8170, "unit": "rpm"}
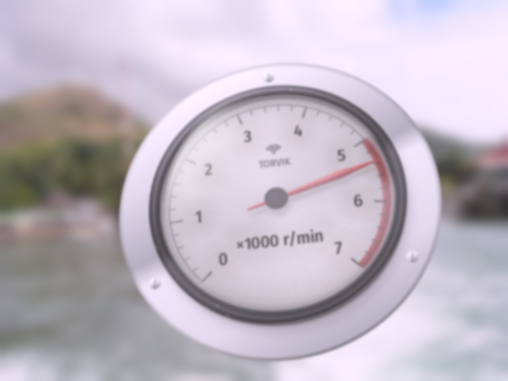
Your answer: {"value": 5400, "unit": "rpm"}
